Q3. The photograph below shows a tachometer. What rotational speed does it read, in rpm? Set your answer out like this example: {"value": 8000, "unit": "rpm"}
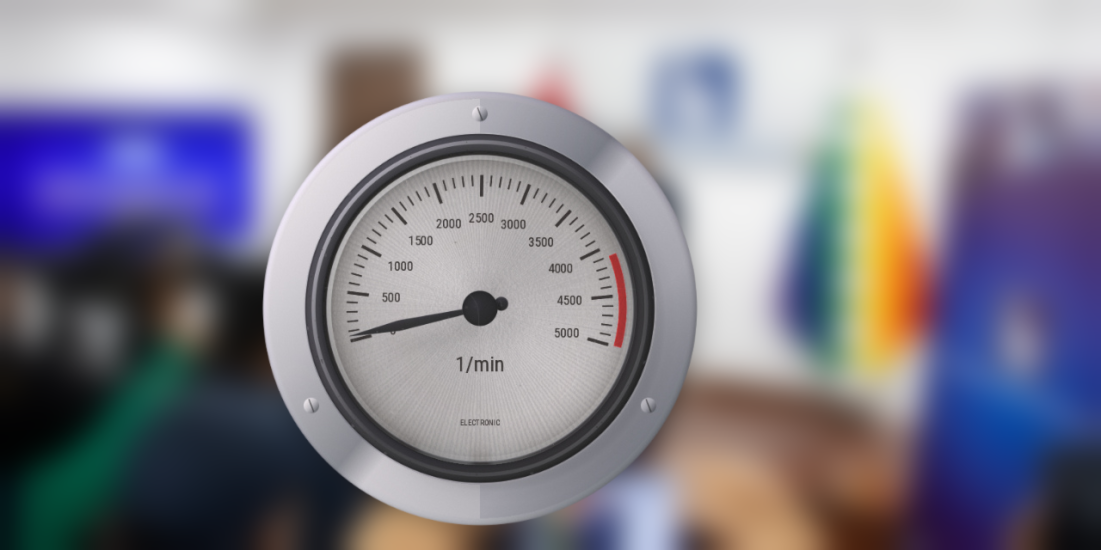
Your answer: {"value": 50, "unit": "rpm"}
